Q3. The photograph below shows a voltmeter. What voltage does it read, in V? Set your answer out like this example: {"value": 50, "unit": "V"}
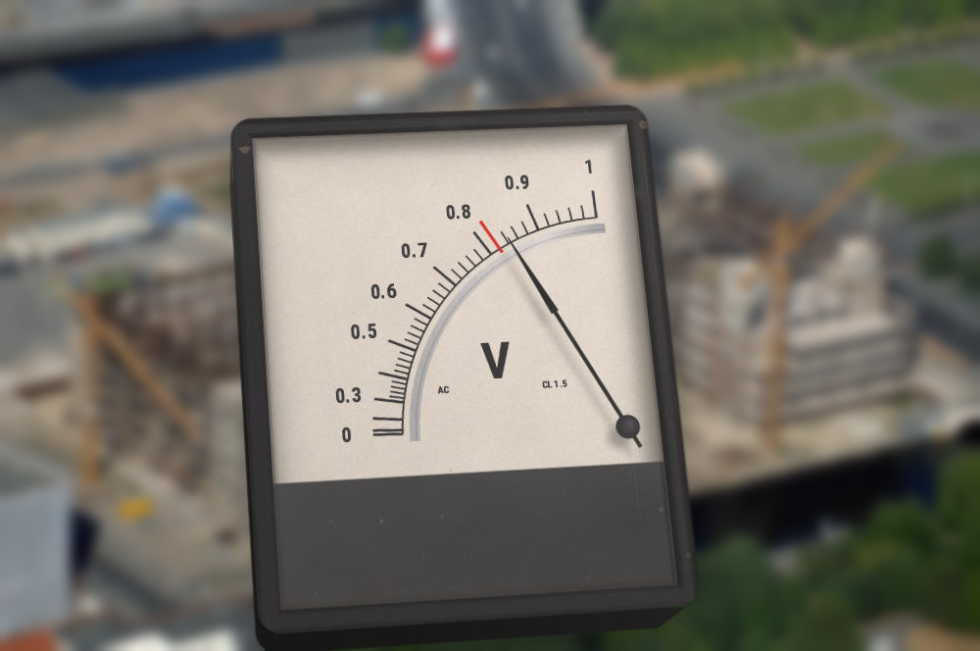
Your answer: {"value": 0.84, "unit": "V"}
